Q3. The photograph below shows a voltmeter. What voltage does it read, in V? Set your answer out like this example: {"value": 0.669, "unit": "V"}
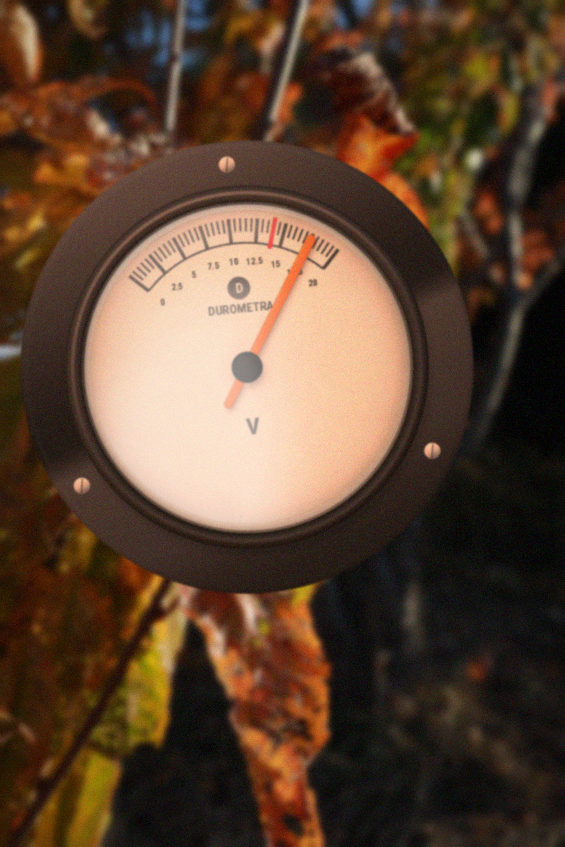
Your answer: {"value": 17.5, "unit": "V"}
